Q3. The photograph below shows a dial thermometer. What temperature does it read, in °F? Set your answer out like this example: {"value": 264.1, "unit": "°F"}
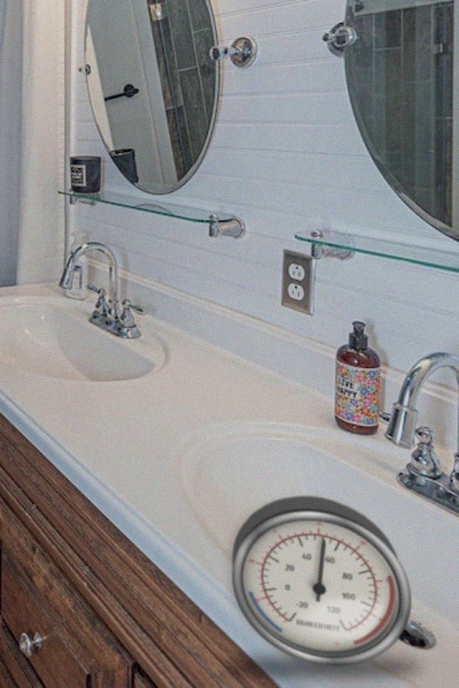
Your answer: {"value": 52, "unit": "°F"}
